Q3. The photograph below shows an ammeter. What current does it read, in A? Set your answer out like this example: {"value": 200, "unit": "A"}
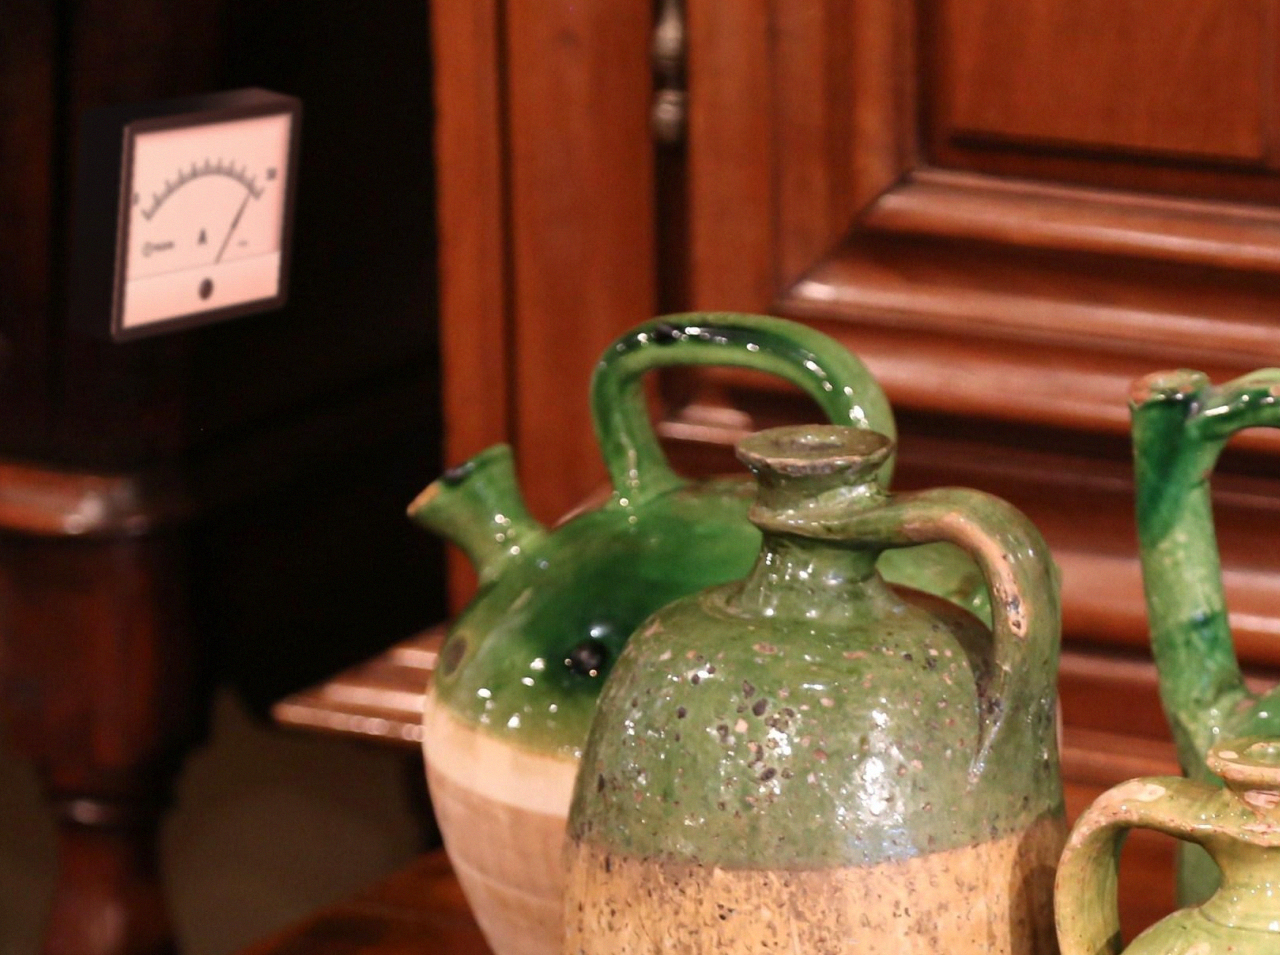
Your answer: {"value": 45, "unit": "A"}
